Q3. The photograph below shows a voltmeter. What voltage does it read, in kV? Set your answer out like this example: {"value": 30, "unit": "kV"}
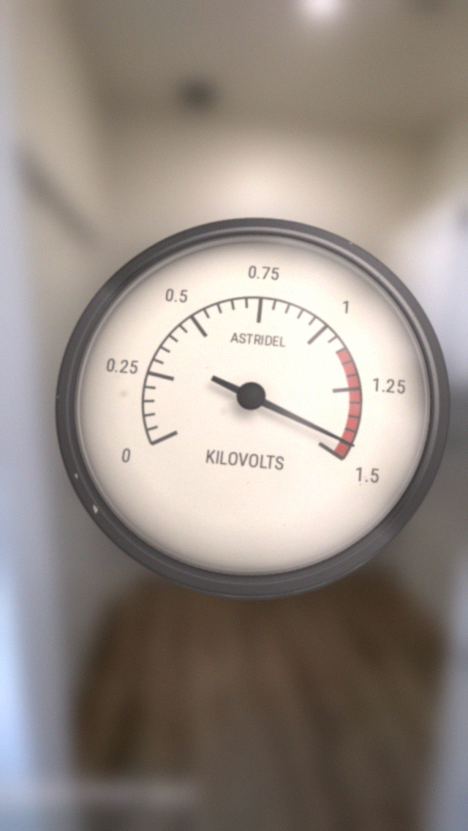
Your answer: {"value": 1.45, "unit": "kV"}
